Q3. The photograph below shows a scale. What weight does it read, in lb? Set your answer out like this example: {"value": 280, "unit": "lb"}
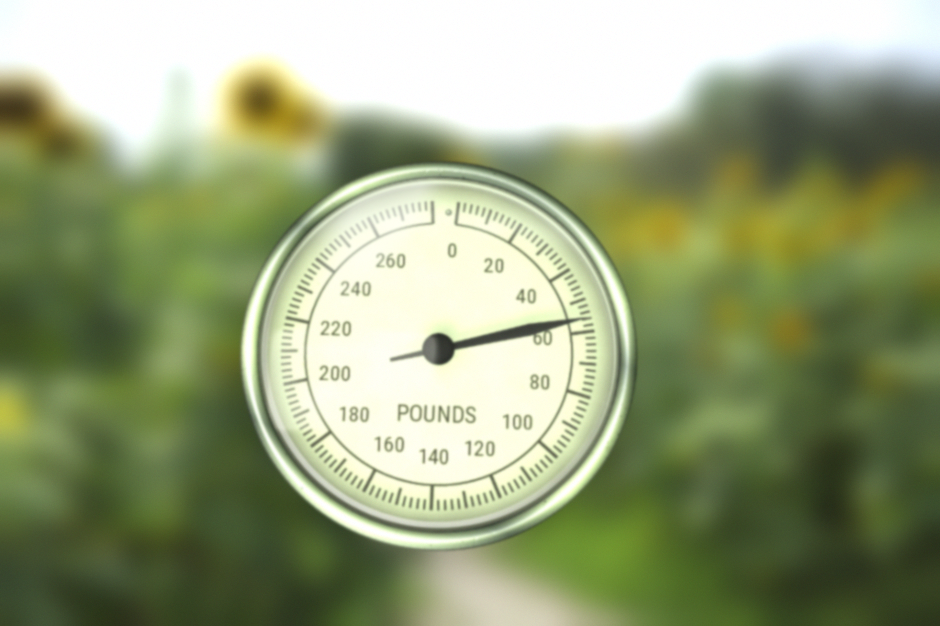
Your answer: {"value": 56, "unit": "lb"}
